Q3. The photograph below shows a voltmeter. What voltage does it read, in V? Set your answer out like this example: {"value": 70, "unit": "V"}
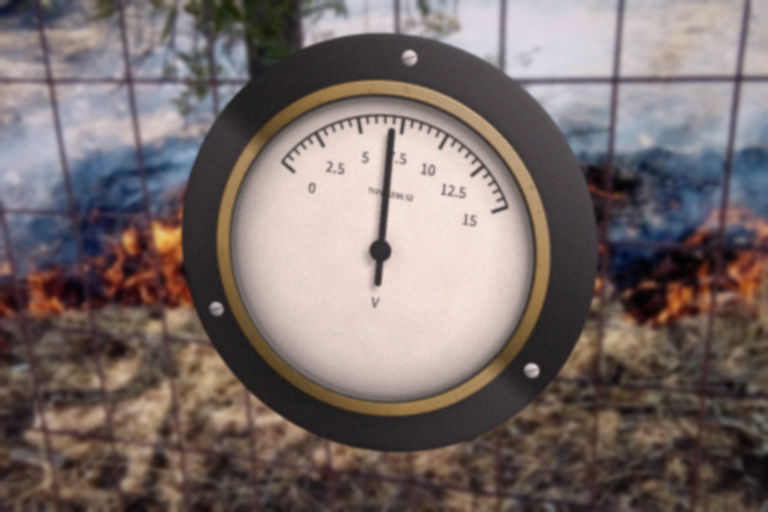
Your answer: {"value": 7, "unit": "V"}
